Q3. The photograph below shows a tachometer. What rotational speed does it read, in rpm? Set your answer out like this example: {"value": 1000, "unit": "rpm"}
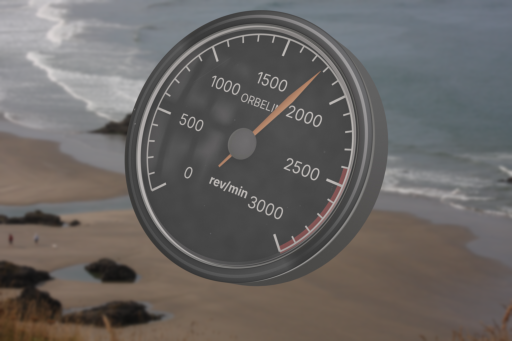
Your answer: {"value": 1800, "unit": "rpm"}
